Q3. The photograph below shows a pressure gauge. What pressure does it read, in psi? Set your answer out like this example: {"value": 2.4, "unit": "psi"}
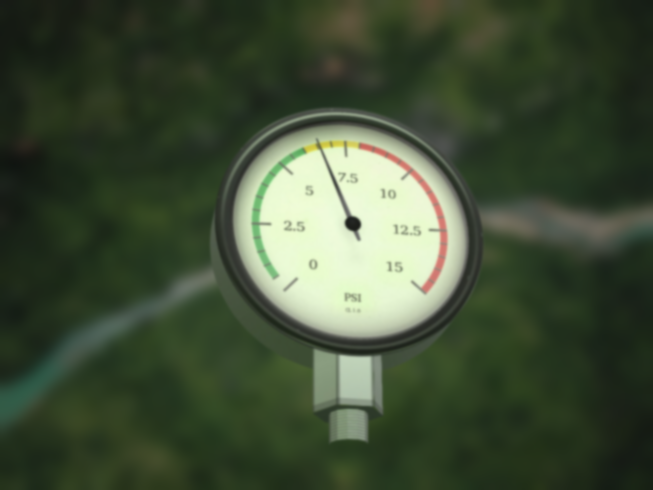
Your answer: {"value": 6.5, "unit": "psi"}
